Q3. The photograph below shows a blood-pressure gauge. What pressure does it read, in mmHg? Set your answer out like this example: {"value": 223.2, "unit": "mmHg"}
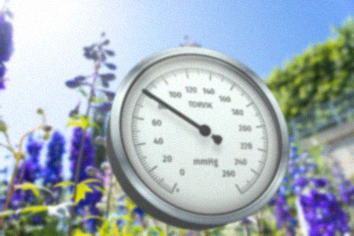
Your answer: {"value": 80, "unit": "mmHg"}
